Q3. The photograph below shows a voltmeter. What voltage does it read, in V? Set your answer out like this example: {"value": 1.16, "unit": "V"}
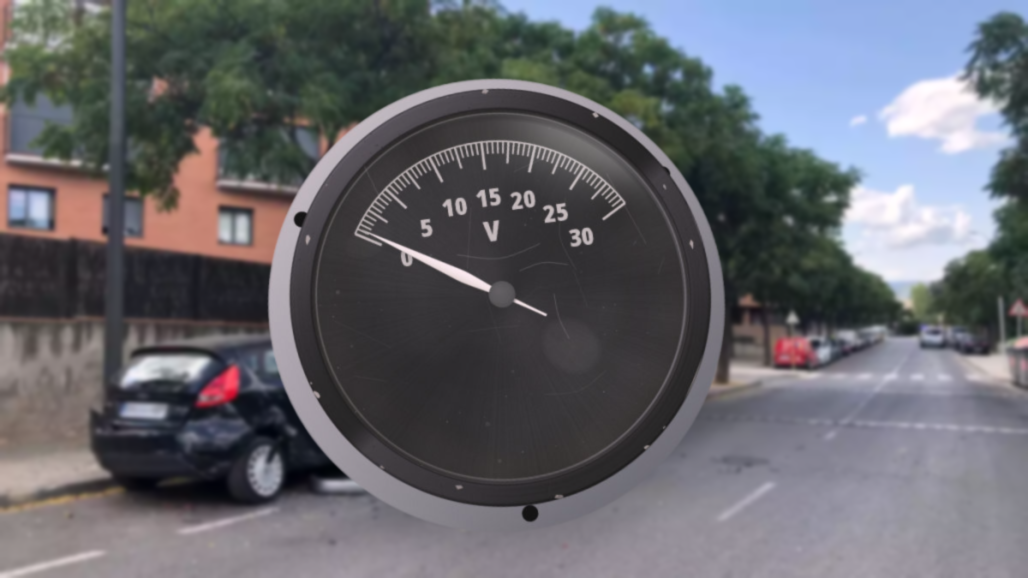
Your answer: {"value": 0.5, "unit": "V"}
